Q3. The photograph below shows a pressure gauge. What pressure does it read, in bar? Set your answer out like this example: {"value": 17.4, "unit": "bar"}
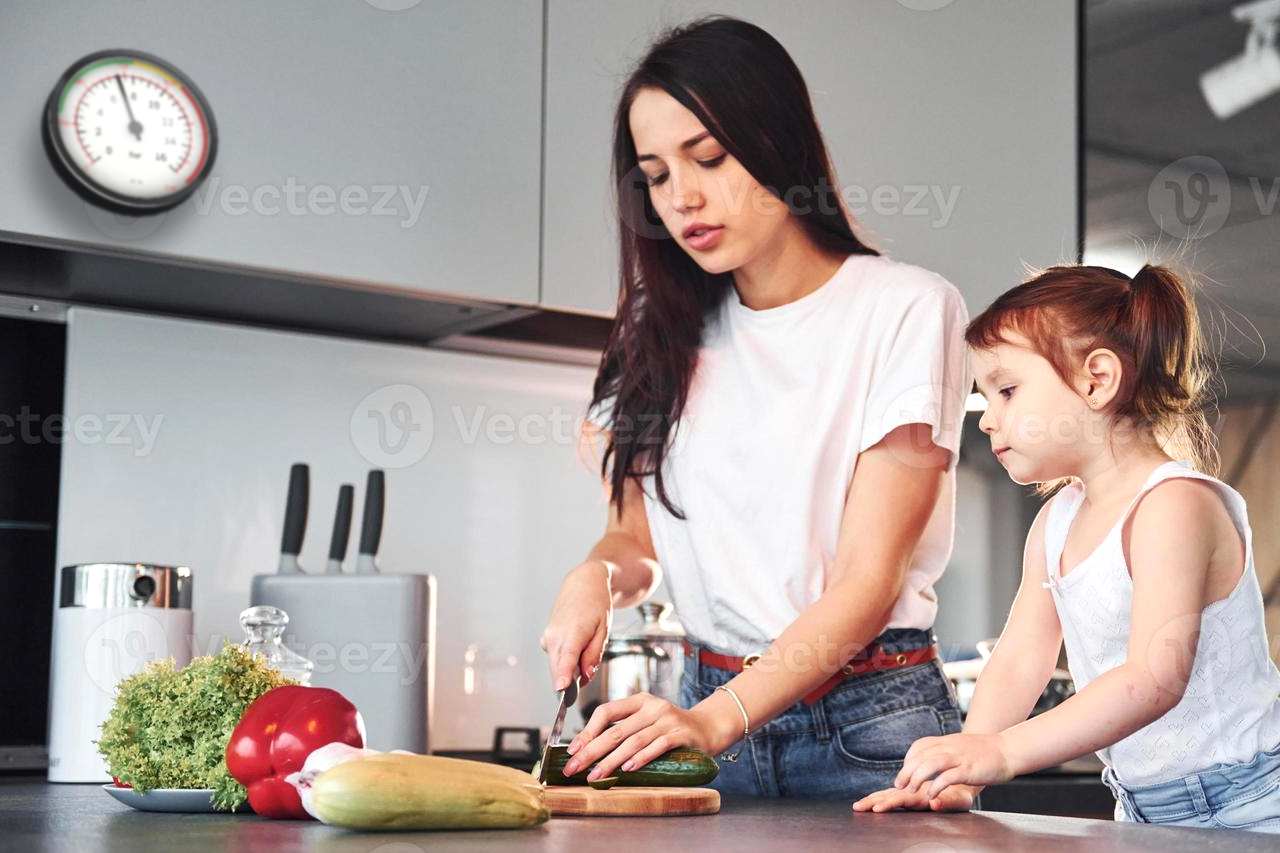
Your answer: {"value": 7, "unit": "bar"}
